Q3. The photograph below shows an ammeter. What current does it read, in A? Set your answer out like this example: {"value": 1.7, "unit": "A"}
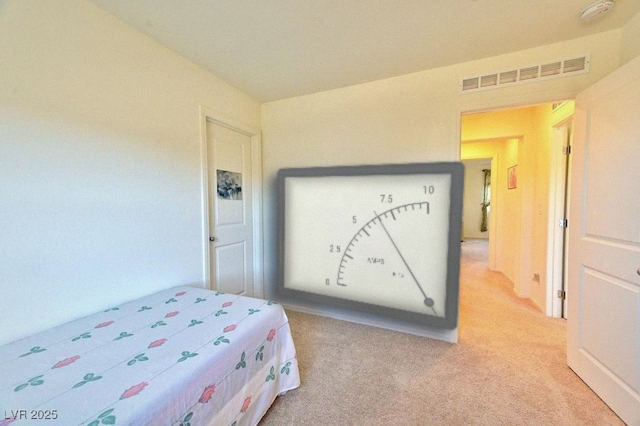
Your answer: {"value": 6.5, "unit": "A"}
